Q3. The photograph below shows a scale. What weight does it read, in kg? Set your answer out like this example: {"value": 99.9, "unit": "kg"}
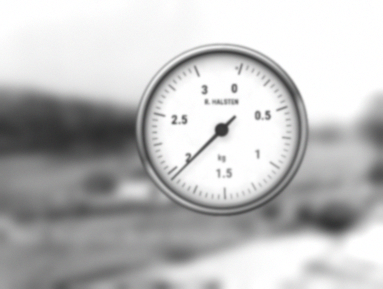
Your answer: {"value": 1.95, "unit": "kg"}
